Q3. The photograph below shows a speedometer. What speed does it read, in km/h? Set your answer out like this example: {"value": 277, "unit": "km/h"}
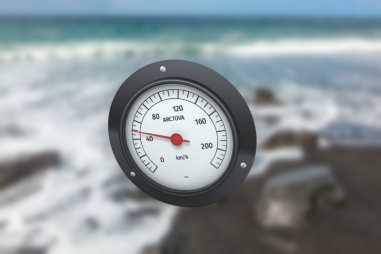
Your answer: {"value": 50, "unit": "km/h"}
